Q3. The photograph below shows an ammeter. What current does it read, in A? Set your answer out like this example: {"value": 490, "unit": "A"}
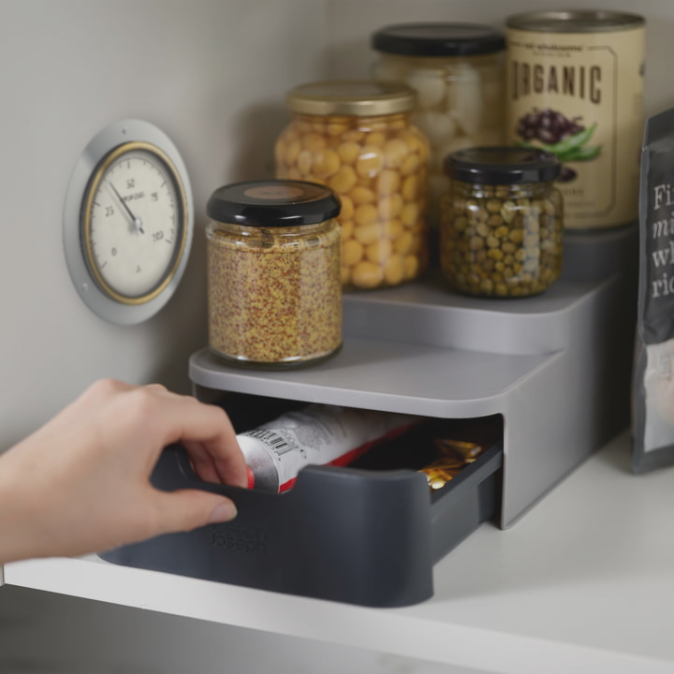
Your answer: {"value": 35, "unit": "A"}
